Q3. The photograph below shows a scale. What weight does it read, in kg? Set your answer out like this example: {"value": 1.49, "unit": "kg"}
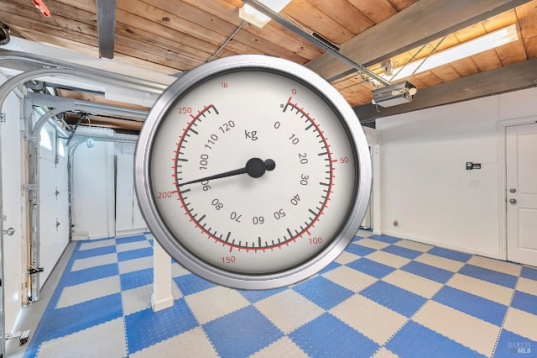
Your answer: {"value": 92, "unit": "kg"}
